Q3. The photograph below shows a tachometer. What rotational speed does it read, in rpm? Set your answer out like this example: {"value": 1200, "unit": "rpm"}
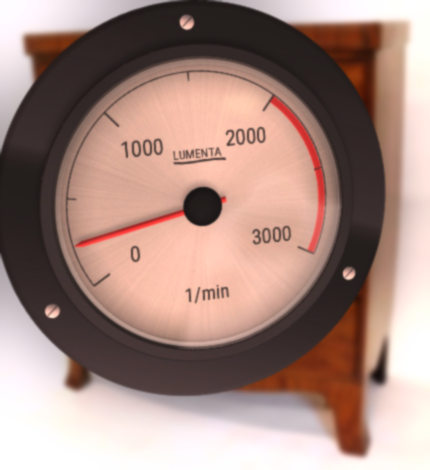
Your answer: {"value": 250, "unit": "rpm"}
